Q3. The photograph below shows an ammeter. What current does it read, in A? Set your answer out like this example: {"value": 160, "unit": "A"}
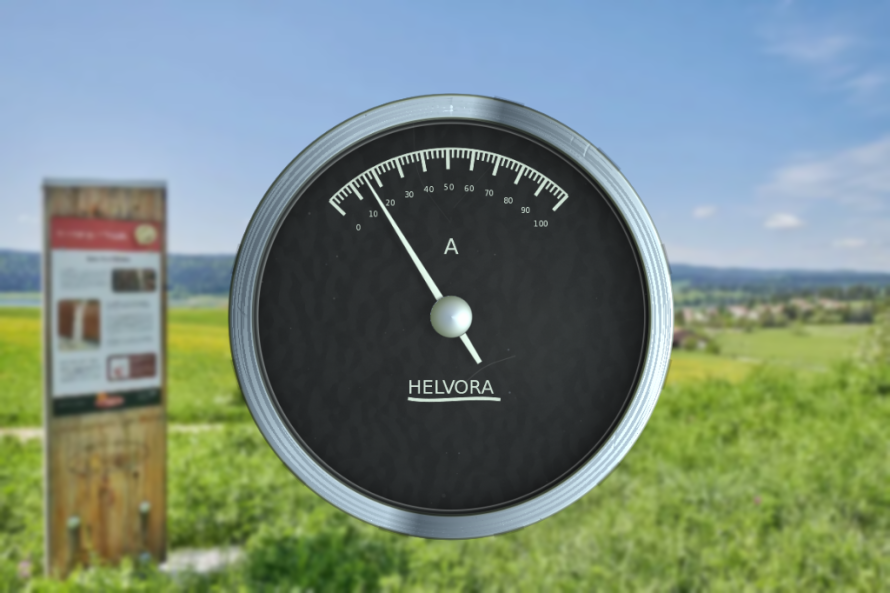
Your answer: {"value": 16, "unit": "A"}
